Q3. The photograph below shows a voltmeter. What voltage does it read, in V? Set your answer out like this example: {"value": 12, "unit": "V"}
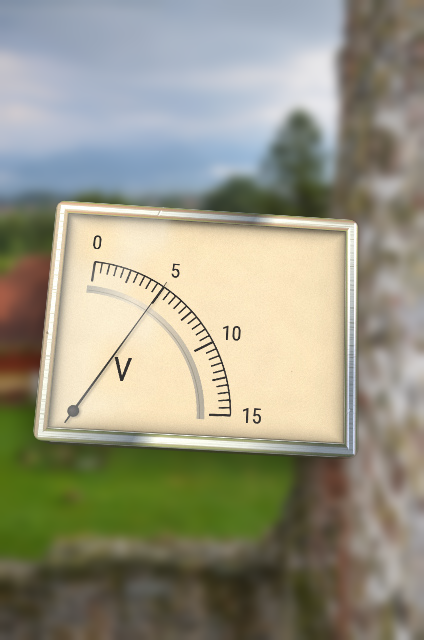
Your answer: {"value": 5, "unit": "V"}
